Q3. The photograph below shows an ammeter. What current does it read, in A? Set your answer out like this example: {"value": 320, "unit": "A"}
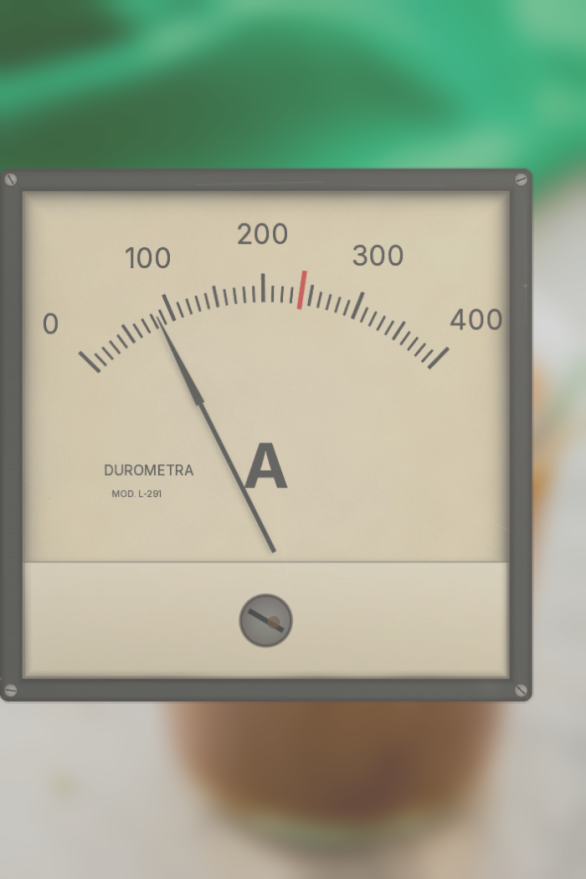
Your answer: {"value": 85, "unit": "A"}
